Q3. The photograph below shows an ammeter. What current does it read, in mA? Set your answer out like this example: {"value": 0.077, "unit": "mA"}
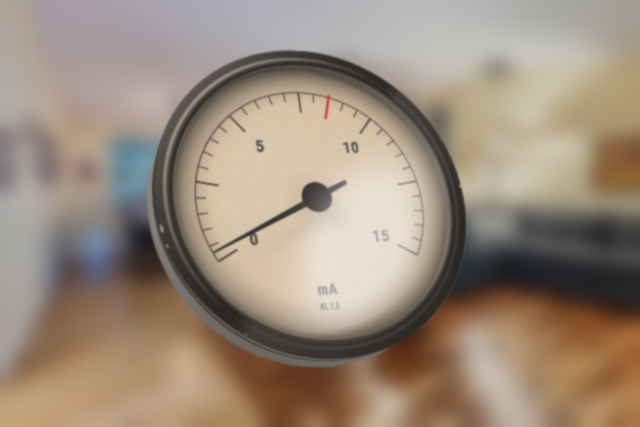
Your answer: {"value": 0.25, "unit": "mA"}
